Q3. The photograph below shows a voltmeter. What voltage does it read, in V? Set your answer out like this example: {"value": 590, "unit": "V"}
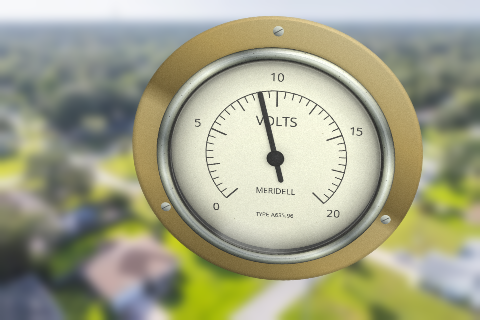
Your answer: {"value": 9, "unit": "V"}
